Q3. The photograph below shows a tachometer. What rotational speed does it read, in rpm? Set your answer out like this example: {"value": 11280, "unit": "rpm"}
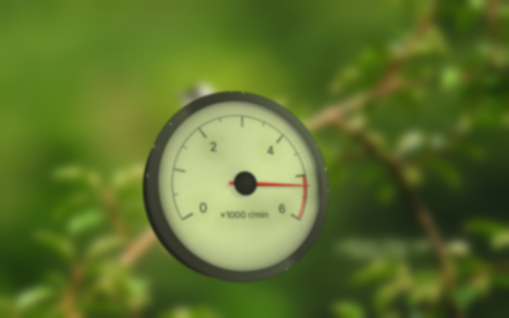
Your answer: {"value": 5250, "unit": "rpm"}
